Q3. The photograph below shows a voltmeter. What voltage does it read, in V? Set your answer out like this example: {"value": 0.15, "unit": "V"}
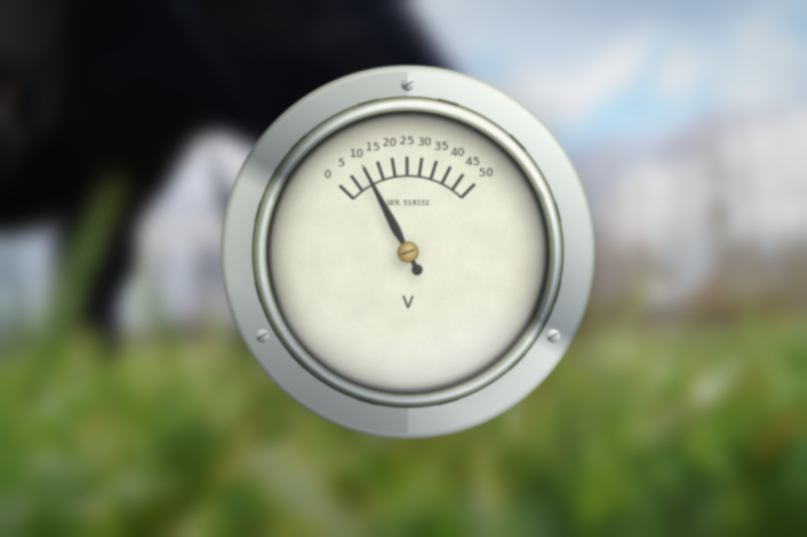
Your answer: {"value": 10, "unit": "V"}
